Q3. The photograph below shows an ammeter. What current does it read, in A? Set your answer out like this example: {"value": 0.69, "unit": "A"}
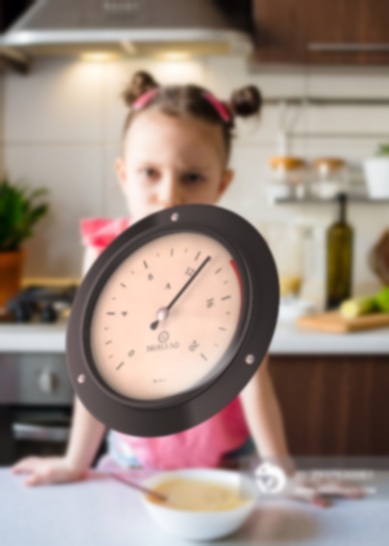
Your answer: {"value": 13, "unit": "A"}
